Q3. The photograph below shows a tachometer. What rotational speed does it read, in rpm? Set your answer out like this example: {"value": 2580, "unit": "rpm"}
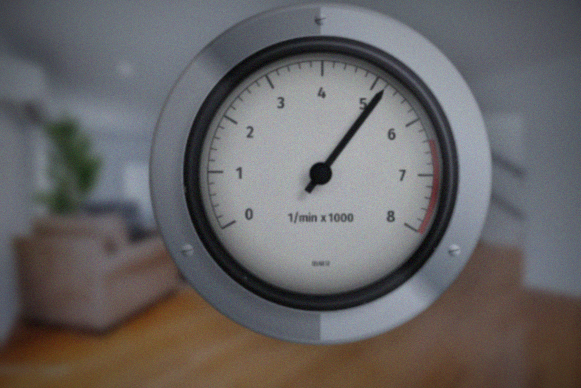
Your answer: {"value": 5200, "unit": "rpm"}
